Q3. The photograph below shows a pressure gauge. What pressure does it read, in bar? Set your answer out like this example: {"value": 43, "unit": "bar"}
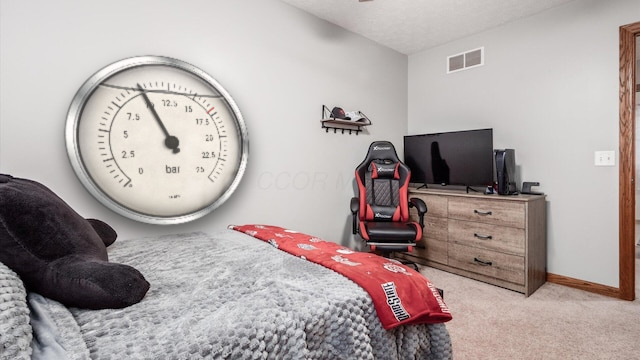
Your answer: {"value": 10, "unit": "bar"}
